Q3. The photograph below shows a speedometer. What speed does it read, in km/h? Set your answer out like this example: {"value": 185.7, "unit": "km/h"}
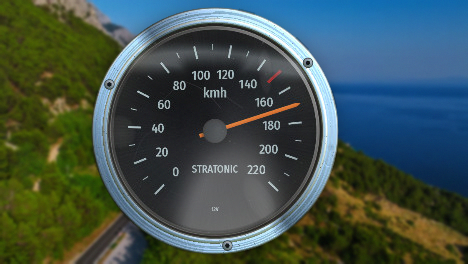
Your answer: {"value": 170, "unit": "km/h"}
